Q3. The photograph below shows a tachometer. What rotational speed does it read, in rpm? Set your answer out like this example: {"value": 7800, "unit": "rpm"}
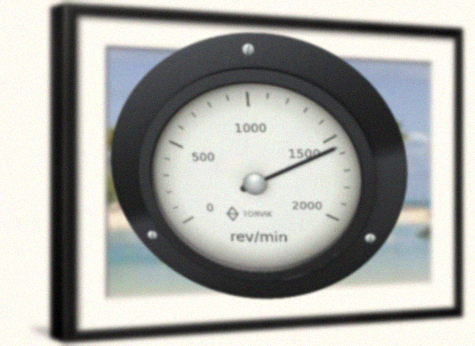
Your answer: {"value": 1550, "unit": "rpm"}
